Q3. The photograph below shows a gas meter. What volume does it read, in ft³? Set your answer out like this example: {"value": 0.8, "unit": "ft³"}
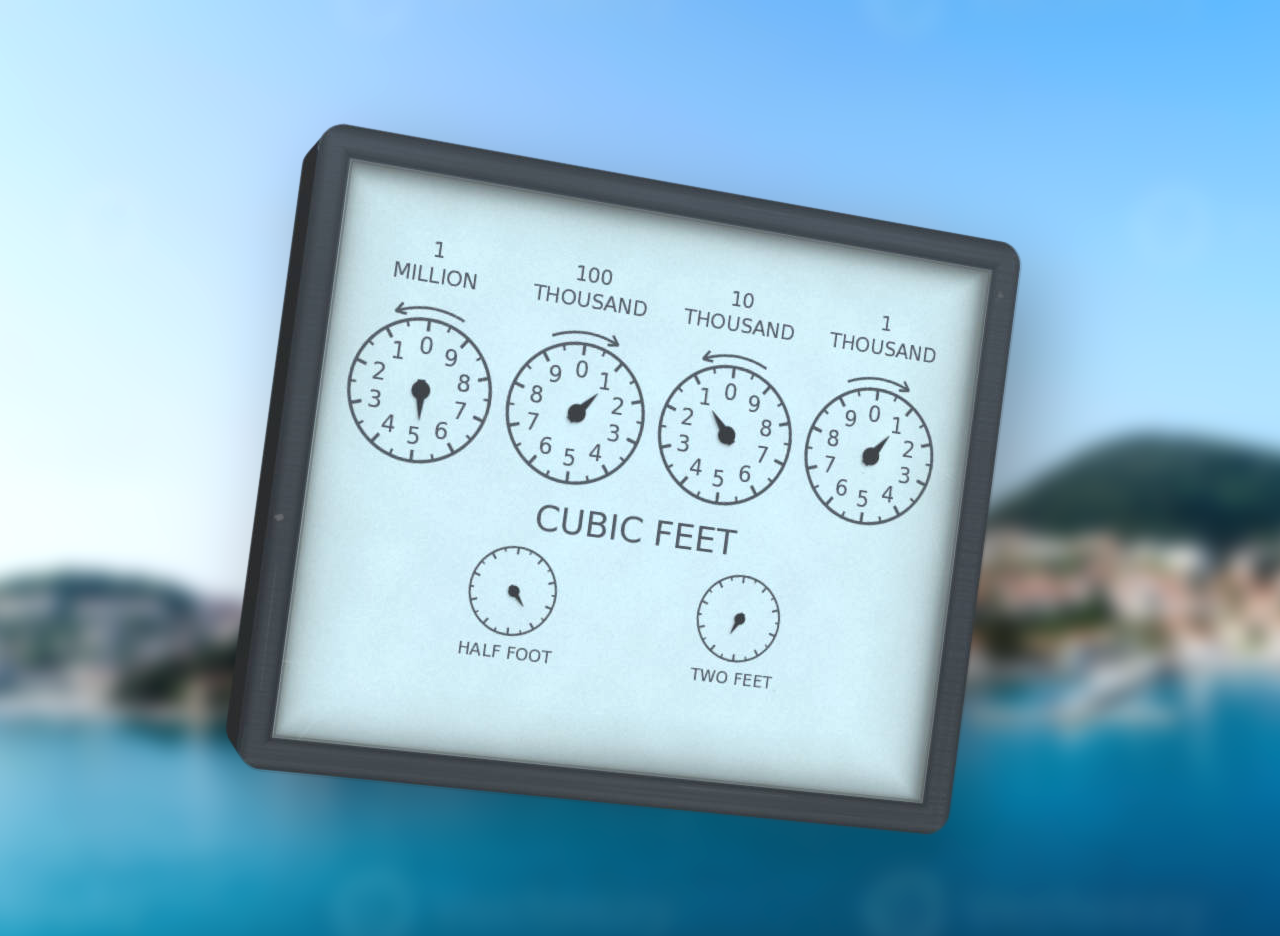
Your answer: {"value": 511100, "unit": "ft³"}
